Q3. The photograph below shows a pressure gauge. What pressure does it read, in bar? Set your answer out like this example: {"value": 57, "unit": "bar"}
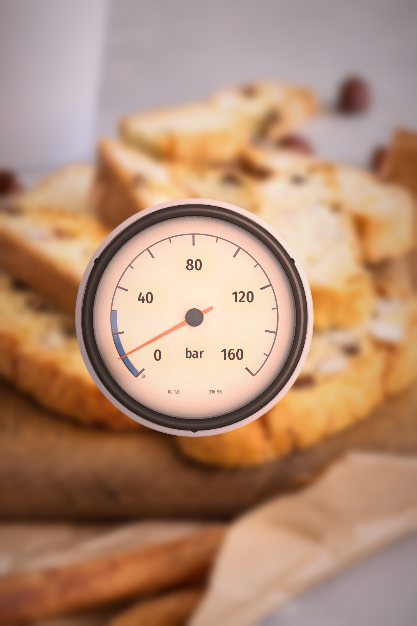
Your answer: {"value": 10, "unit": "bar"}
